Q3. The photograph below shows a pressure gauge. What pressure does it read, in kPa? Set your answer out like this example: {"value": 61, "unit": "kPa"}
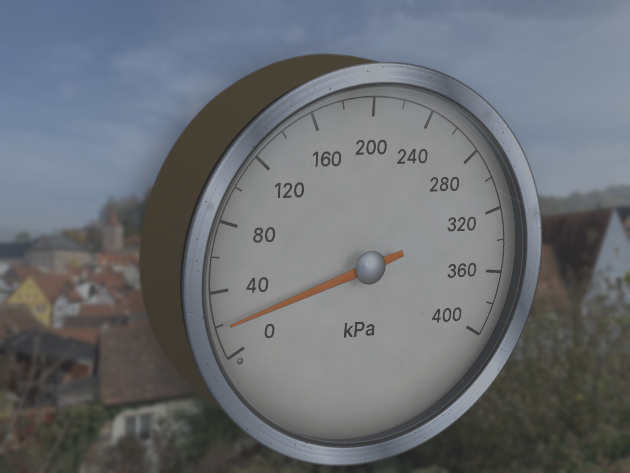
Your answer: {"value": 20, "unit": "kPa"}
